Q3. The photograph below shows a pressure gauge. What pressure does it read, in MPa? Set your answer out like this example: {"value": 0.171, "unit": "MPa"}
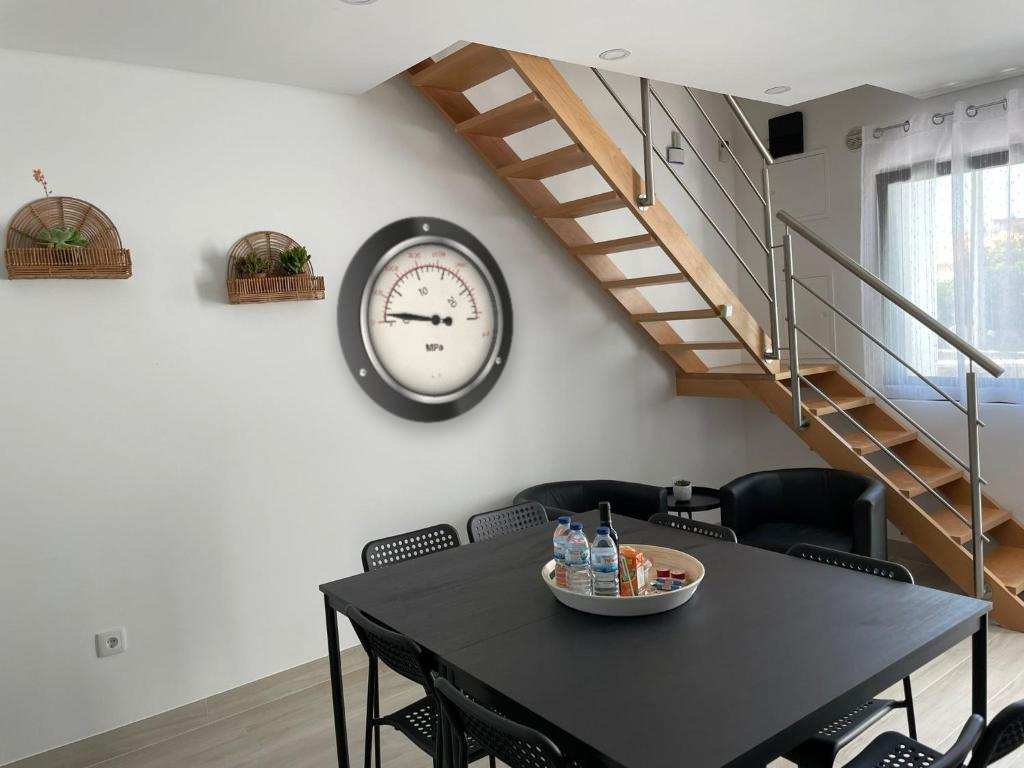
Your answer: {"value": 1, "unit": "MPa"}
